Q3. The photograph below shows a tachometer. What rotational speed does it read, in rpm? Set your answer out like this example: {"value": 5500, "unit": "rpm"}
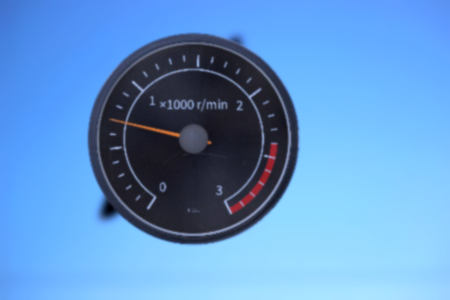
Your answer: {"value": 700, "unit": "rpm"}
